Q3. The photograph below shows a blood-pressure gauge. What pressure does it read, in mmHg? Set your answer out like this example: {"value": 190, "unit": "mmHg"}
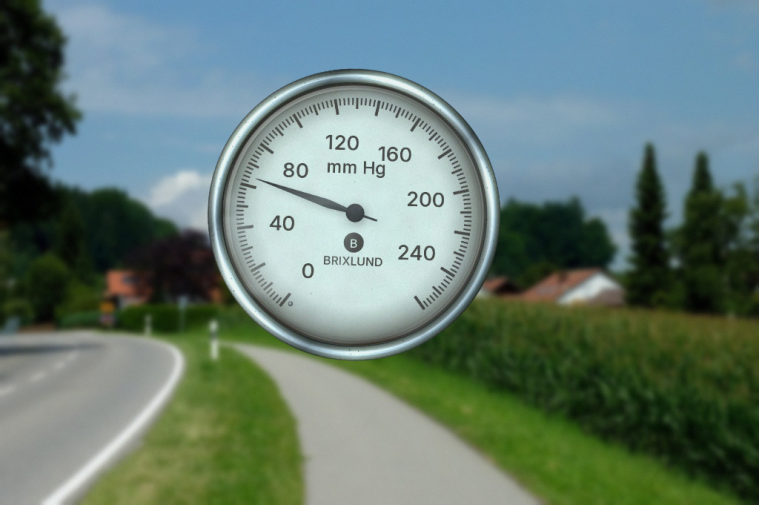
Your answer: {"value": 64, "unit": "mmHg"}
